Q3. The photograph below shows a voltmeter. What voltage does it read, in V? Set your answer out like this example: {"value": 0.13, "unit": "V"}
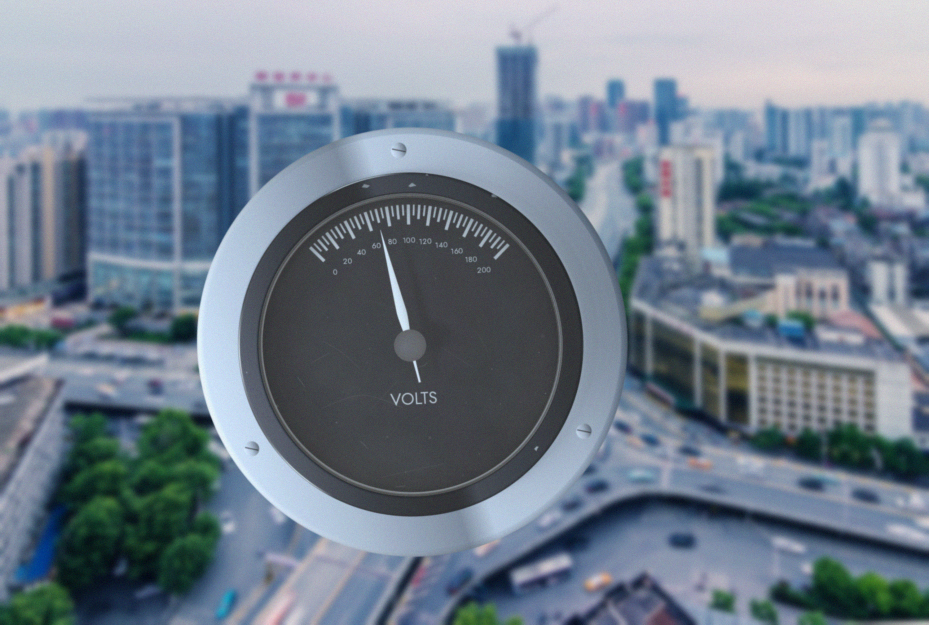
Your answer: {"value": 70, "unit": "V"}
